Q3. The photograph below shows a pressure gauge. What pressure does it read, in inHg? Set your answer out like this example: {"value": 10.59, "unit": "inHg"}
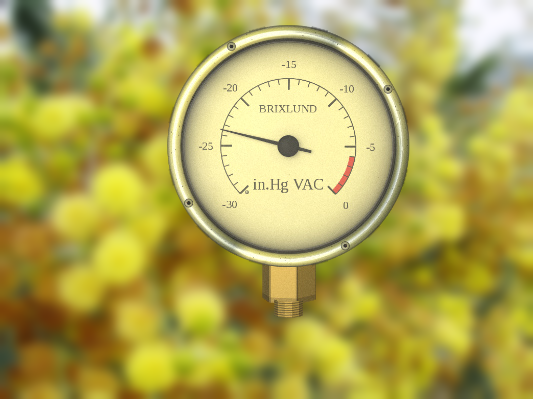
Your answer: {"value": -23.5, "unit": "inHg"}
